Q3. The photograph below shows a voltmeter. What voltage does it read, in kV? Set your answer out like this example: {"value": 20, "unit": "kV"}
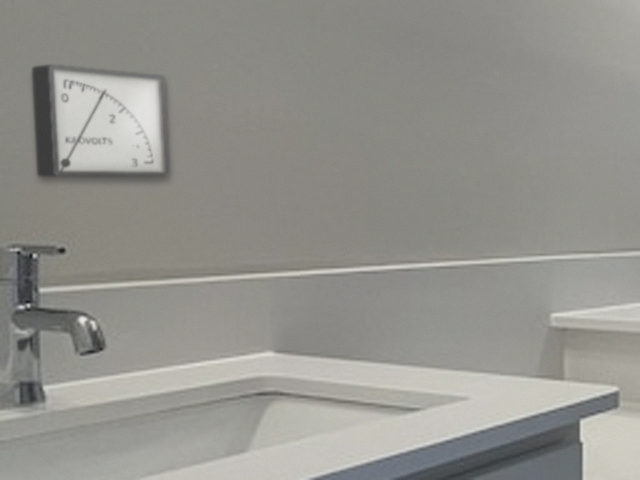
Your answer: {"value": 1.5, "unit": "kV"}
